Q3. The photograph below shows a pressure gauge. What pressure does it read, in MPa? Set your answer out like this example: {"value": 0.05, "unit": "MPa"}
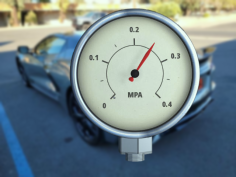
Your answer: {"value": 0.25, "unit": "MPa"}
